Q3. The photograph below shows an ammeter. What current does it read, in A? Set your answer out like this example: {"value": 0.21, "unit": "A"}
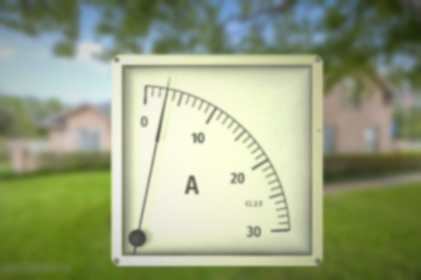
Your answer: {"value": 3, "unit": "A"}
